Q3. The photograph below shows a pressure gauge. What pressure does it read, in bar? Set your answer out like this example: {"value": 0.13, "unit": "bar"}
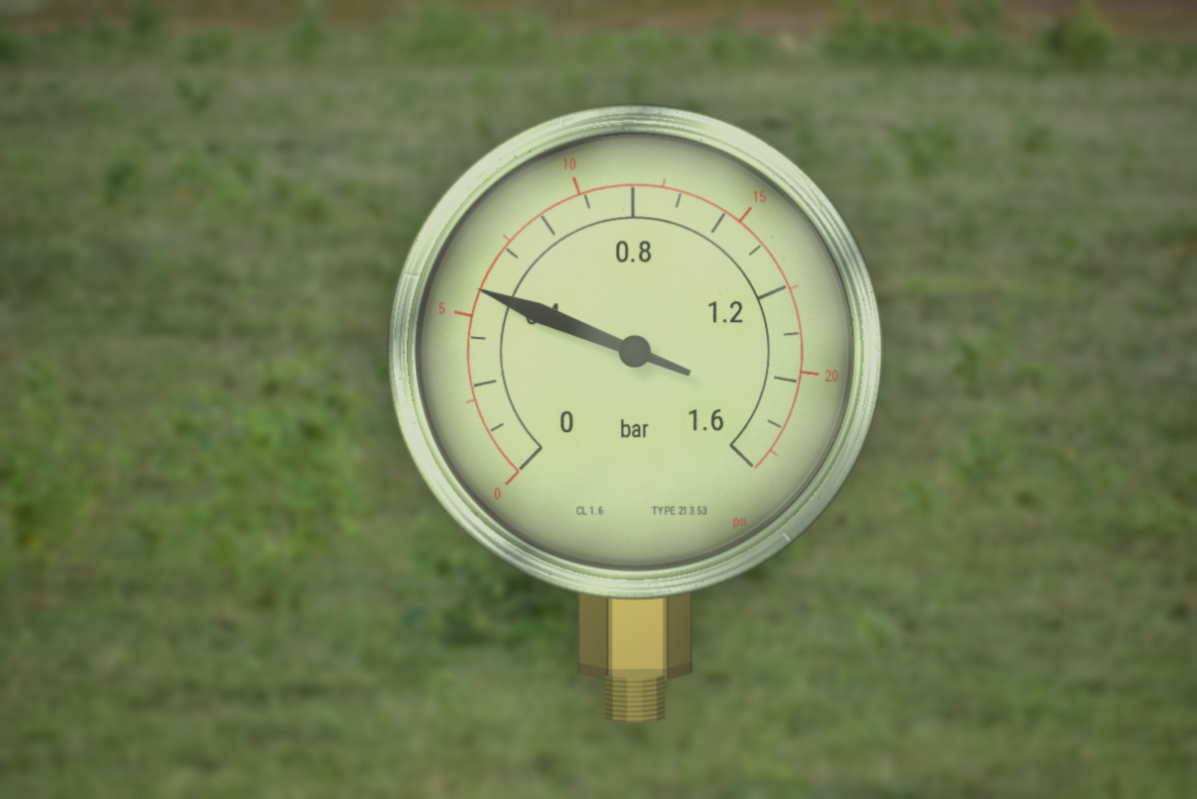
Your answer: {"value": 0.4, "unit": "bar"}
